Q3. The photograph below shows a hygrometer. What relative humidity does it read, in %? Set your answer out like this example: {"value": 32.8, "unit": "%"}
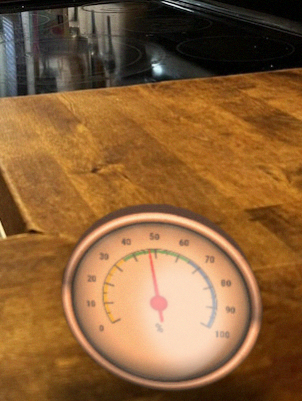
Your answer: {"value": 47.5, "unit": "%"}
